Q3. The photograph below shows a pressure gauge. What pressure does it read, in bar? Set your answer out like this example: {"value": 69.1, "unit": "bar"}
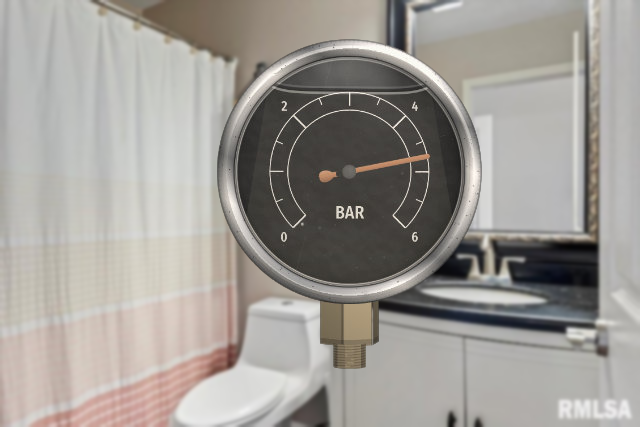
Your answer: {"value": 4.75, "unit": "bar"}
